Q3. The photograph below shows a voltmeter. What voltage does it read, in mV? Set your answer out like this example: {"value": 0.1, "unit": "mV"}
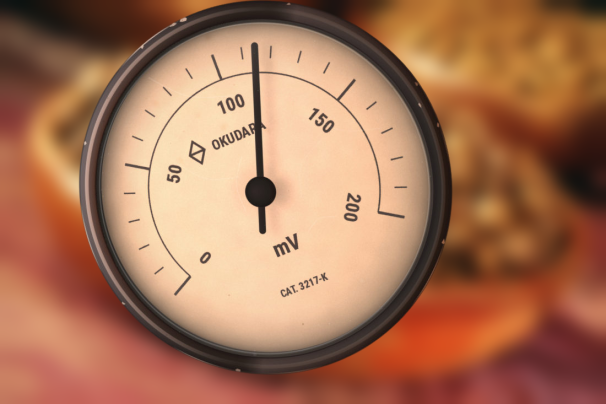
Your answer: {"value": 115, "unit": "mV"}
